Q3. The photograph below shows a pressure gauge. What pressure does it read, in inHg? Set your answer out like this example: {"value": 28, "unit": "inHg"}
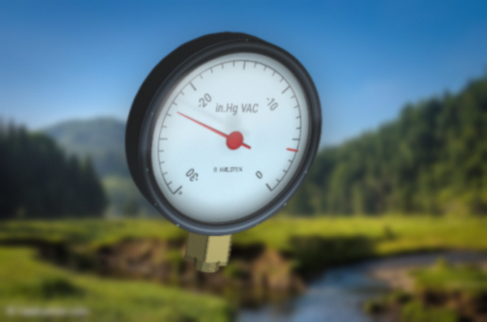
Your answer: {"value": -22.5, "unit": "inHg"}
